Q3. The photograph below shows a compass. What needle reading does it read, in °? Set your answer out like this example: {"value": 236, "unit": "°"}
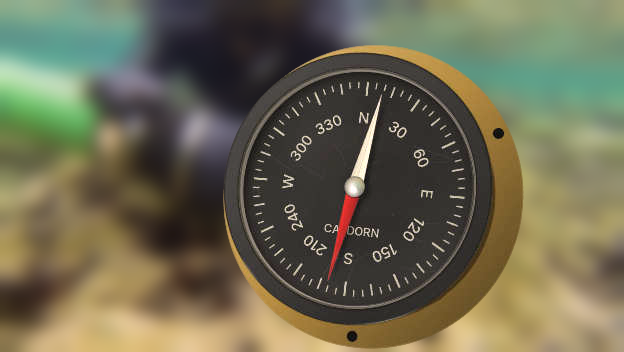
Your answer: {"value": 190, "unit": "°"}
